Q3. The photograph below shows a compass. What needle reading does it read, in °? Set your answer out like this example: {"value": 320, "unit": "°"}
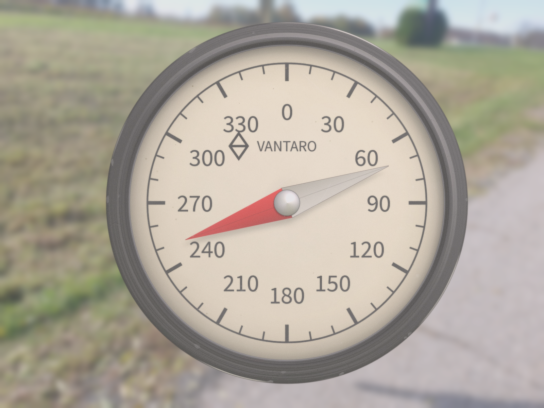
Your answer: {"value": 250, "unit": "°"}
